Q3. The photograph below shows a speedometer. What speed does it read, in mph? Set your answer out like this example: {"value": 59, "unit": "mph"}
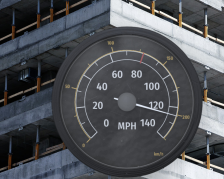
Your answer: {"value": 125, "unit": "mph"}
